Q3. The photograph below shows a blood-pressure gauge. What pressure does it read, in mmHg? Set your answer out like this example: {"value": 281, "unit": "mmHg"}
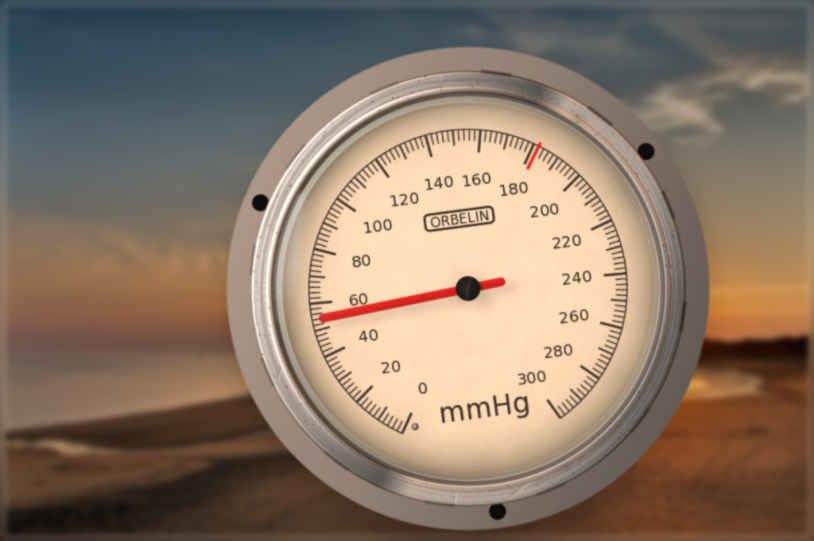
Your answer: {"value": 54, "unit": "mmHg"}
